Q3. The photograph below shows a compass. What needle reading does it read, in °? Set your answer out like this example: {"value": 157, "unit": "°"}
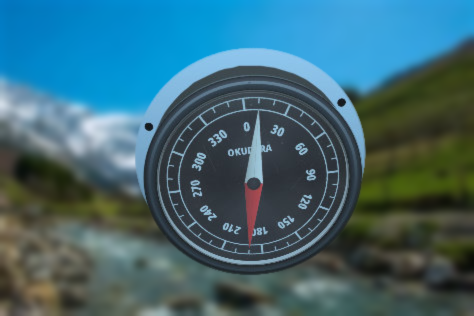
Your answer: {"value": 190, "unit": "°"}
